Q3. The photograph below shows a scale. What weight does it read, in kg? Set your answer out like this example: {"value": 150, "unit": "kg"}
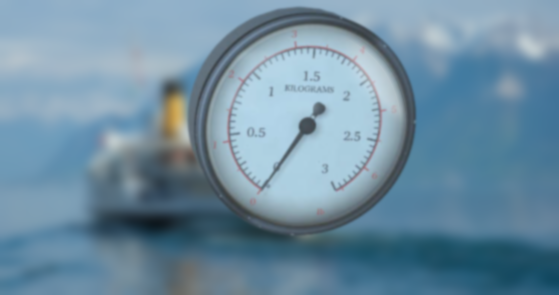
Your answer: {"value": 0, "unit": "kg"}
